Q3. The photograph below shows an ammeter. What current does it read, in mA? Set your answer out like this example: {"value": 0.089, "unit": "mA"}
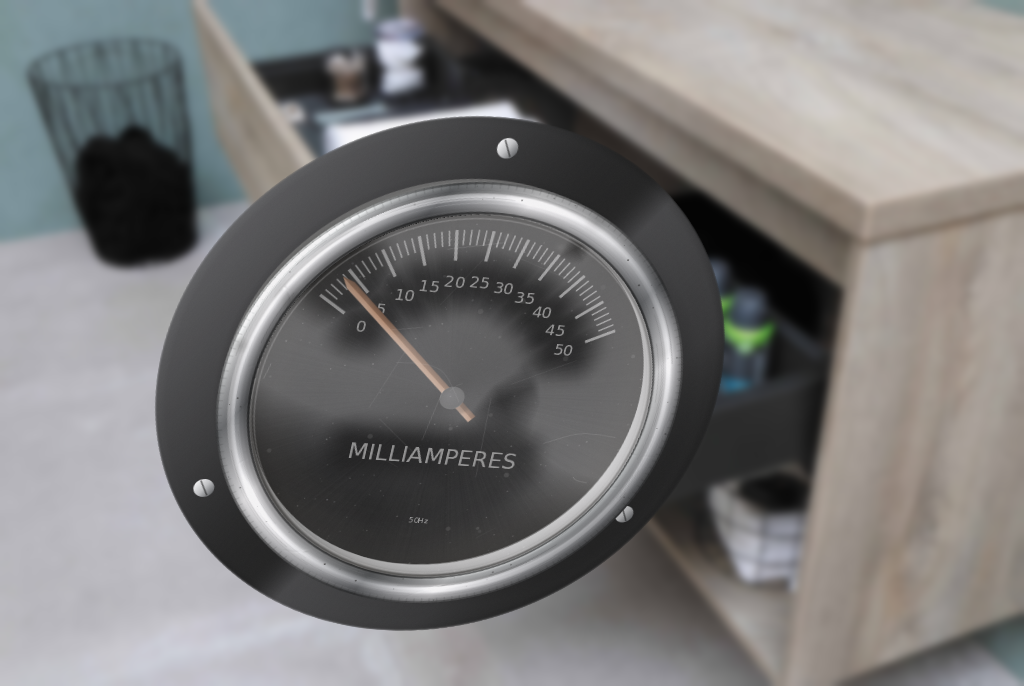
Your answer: {"value": 4, "unit": "mA"}
